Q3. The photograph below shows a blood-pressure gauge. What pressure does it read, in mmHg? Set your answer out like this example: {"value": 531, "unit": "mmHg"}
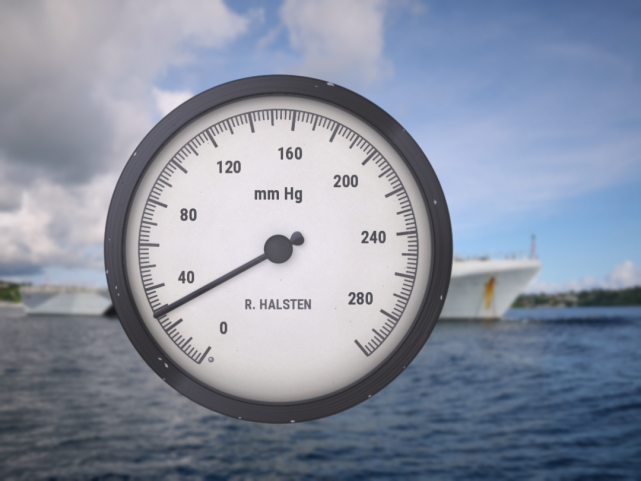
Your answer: {"value": 28, "unit": "mmHg"}
